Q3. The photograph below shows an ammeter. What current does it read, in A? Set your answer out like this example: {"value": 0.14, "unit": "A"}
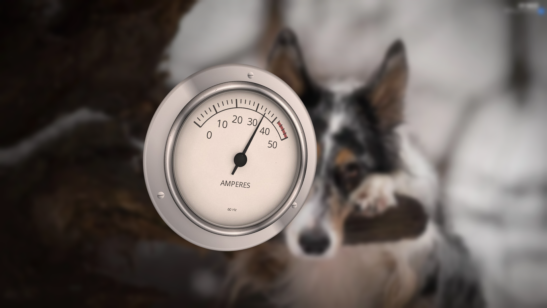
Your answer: {"value": 34, "unit": "A"}
